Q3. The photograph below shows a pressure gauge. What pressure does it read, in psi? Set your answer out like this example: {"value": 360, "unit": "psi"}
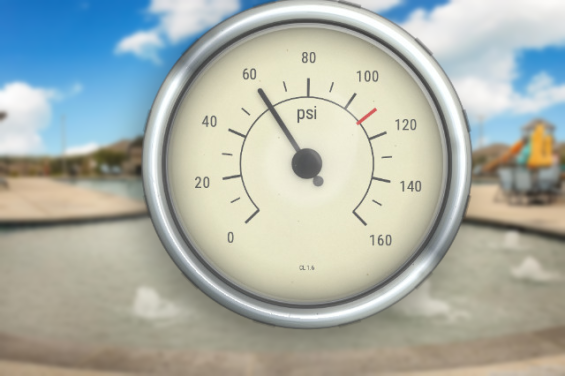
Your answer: {"value": 60, "unit": "psi"}
